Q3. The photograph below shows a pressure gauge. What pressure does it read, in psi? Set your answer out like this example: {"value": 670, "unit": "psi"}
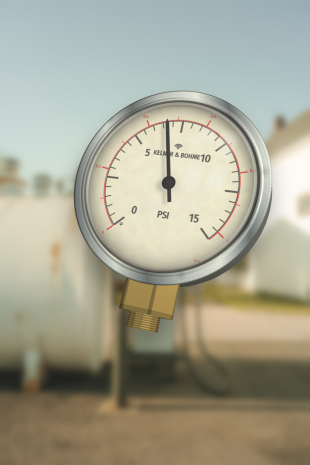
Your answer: {"value": 6.75, "unit": "psi"}
